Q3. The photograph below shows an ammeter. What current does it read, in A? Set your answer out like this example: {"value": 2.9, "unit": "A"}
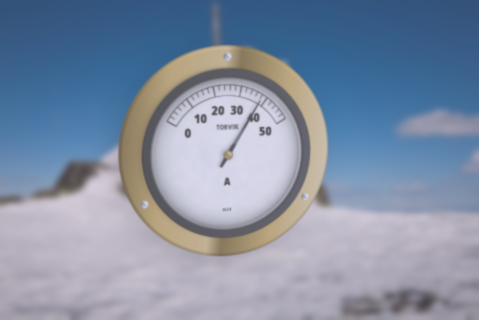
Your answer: {"value": 38, "unit": "A"}
